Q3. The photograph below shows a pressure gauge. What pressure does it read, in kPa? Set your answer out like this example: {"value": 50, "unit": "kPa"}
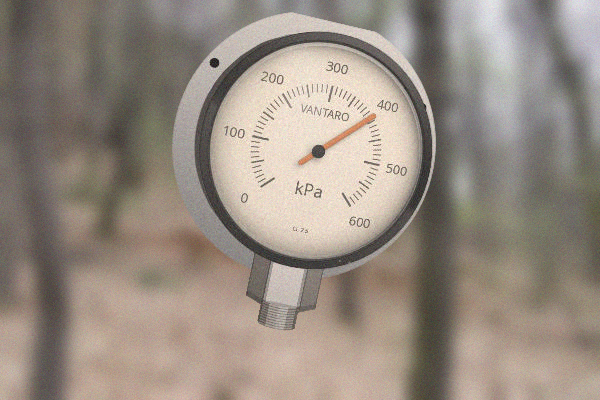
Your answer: {"value": 400, "unit": "kPa"}
